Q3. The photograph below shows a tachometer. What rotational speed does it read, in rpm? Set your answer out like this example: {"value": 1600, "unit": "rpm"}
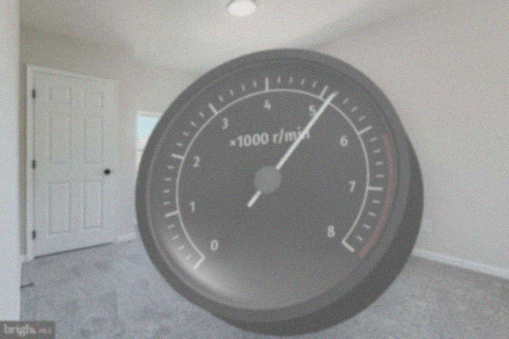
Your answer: {"value": 5200, "unit": "rpm"}
